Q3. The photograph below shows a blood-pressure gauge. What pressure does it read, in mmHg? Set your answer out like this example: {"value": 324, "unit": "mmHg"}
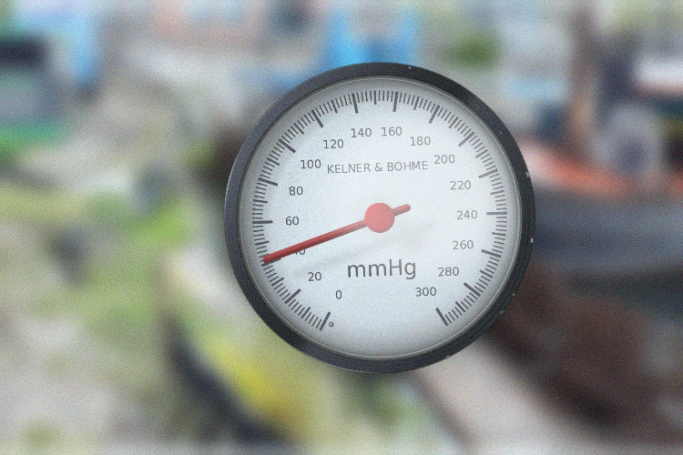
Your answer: {"value": 42, "unit": "mmHg"}
